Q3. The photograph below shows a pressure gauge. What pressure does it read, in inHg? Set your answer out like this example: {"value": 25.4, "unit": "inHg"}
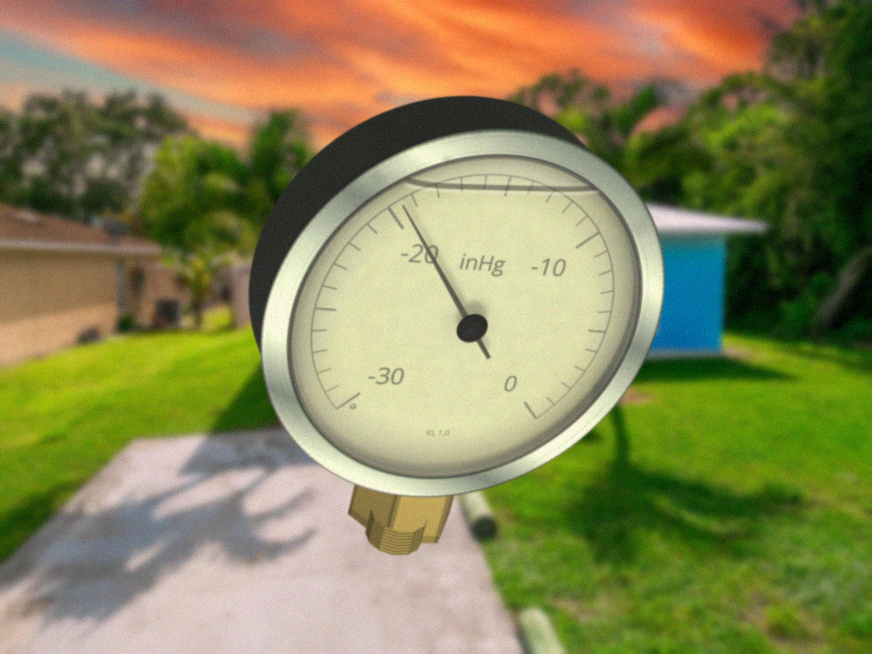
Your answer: {"value": -19.5, "unit": "inHg"}
